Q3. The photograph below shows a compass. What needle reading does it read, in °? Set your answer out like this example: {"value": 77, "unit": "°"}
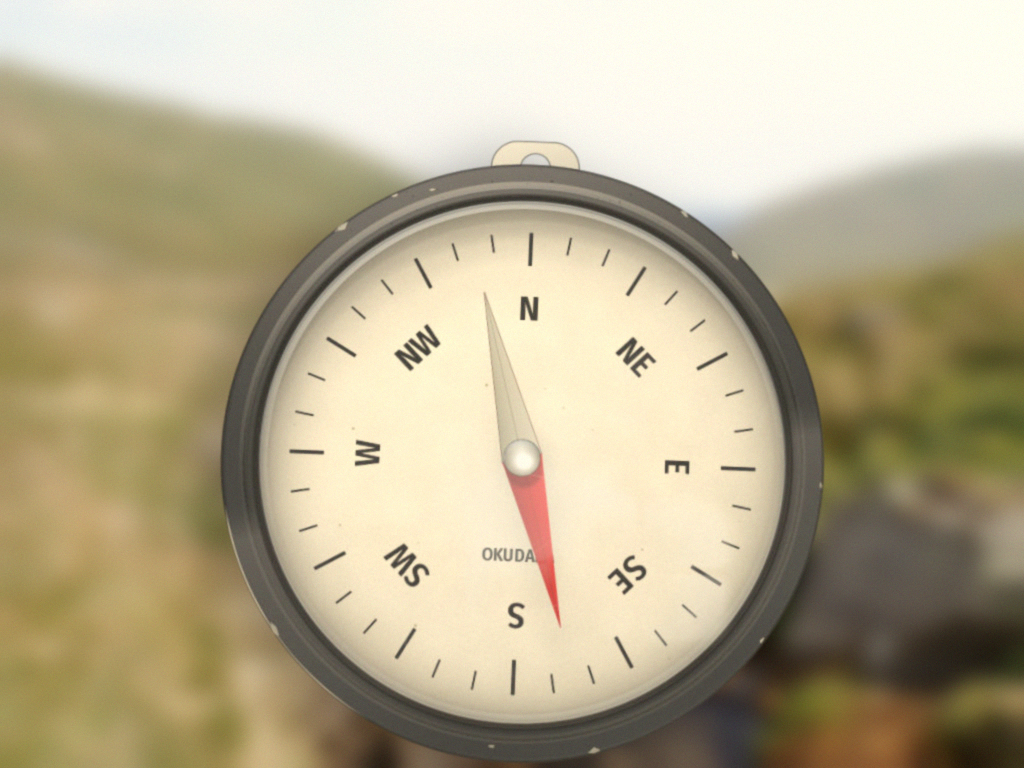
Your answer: {"value": 165, "unit": "°"}
